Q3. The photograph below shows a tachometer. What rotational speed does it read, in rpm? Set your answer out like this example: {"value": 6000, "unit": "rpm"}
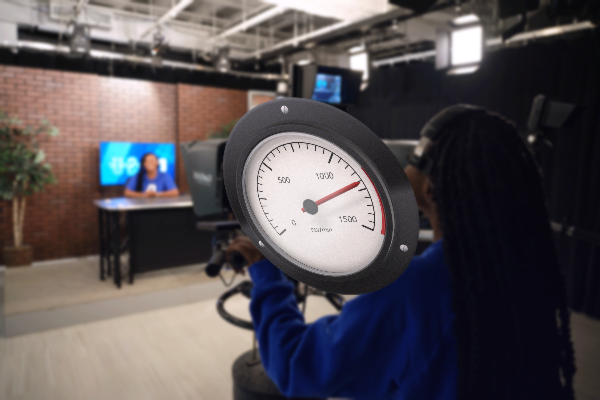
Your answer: {"value": 1200, "unit": "rpm"}
